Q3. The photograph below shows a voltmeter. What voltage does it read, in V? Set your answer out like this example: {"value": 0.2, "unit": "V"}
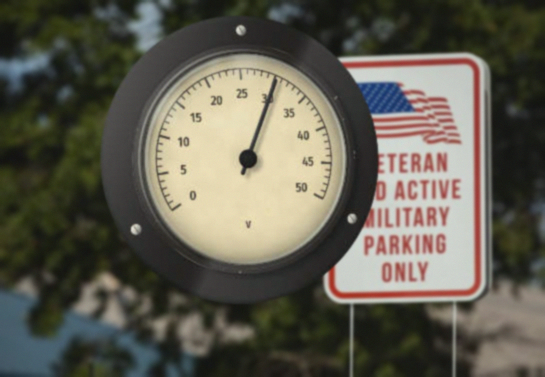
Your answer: {"value": 30, "unit": "V"}
